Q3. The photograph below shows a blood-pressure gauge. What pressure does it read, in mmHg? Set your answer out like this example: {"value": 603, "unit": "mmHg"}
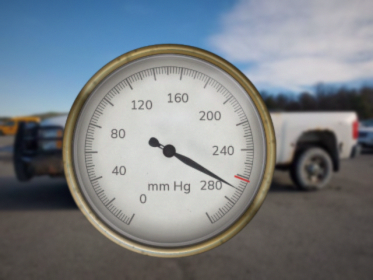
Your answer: {"value": 270, "unit": "mmHg"}
